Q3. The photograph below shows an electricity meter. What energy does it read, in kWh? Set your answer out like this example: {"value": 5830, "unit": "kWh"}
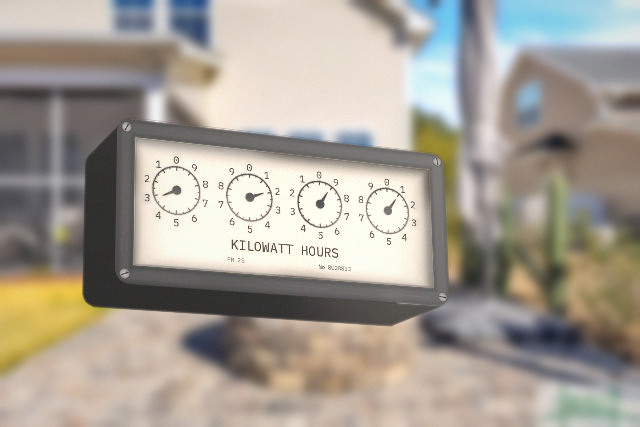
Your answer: {"value": 3191, "unit": "kWh"}
